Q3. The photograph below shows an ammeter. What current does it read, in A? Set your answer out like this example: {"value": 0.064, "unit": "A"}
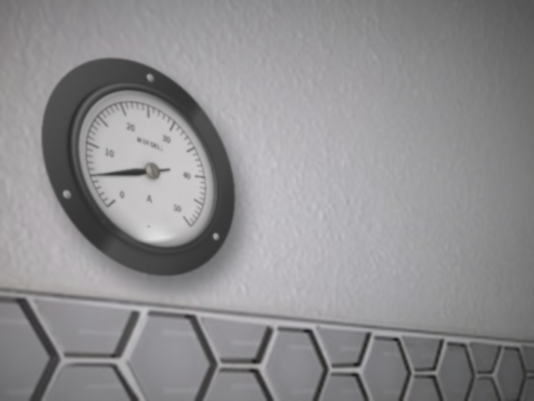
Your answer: {"value": 5, "unit": "A"}
